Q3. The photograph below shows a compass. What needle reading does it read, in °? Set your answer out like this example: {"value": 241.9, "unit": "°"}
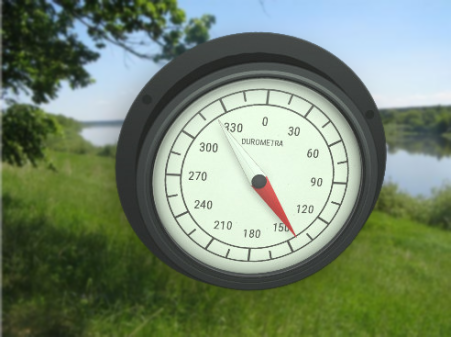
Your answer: {"value": 142.5, "unit": "°"}
